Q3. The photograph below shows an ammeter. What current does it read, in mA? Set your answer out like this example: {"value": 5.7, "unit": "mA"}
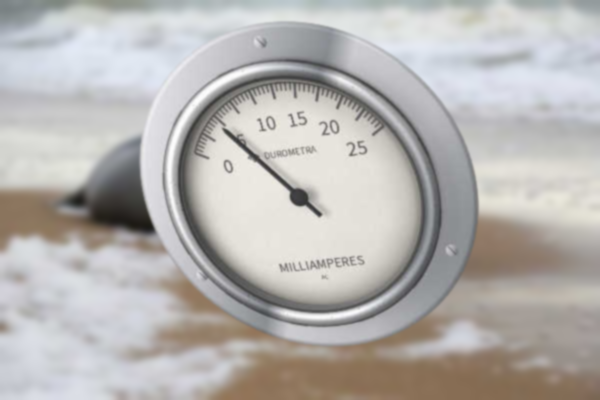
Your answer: {"value": 5, "unit": "mA"}
